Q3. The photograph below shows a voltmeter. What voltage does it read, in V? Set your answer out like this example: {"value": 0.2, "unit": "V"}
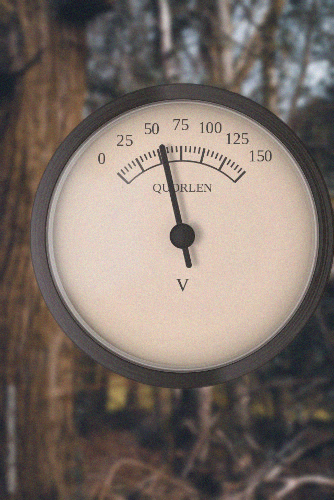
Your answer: {"value": 55, "unit": "V"}
